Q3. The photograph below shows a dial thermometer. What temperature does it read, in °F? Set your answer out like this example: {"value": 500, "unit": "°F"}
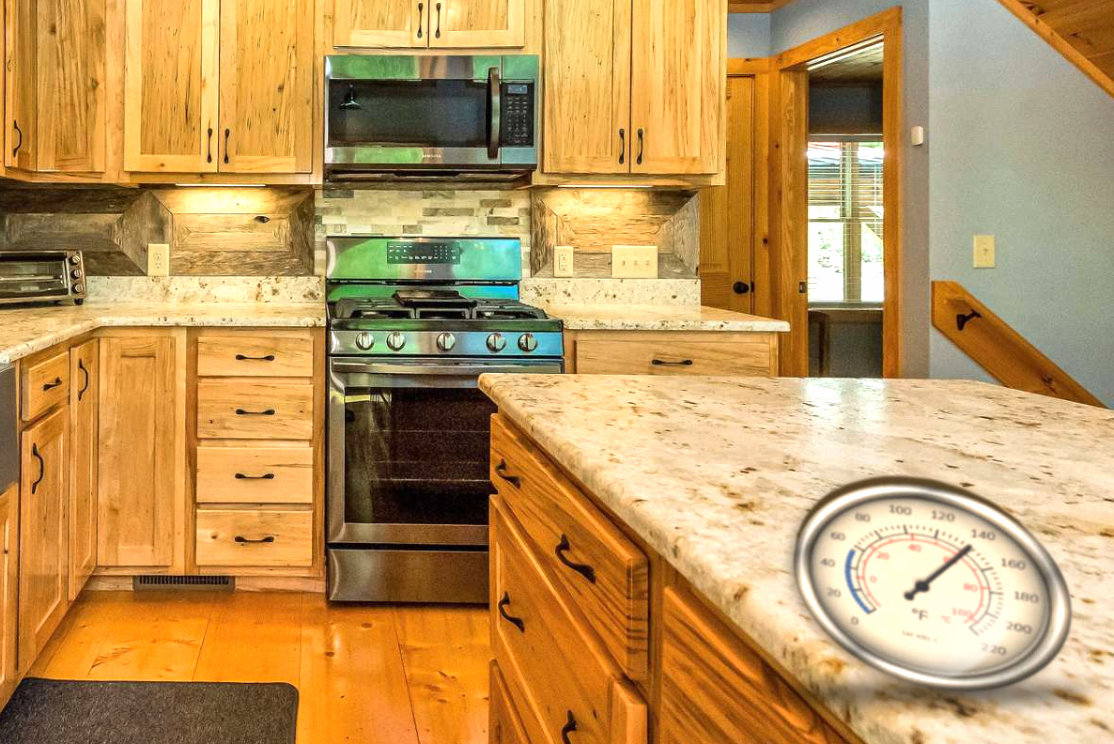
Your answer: {"value": 140, "unit": "°F"}
